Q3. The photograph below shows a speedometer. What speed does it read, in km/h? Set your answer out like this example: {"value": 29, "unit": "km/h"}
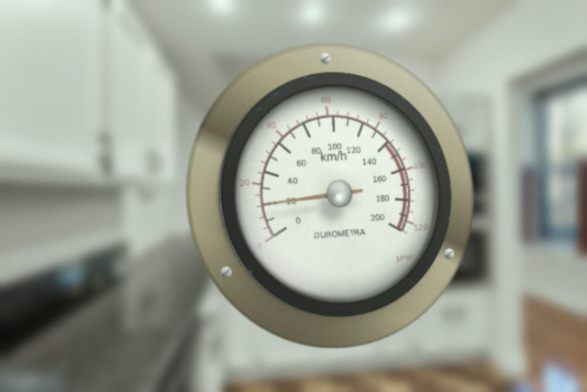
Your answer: {"value": 20, "unit": "km/h"}
